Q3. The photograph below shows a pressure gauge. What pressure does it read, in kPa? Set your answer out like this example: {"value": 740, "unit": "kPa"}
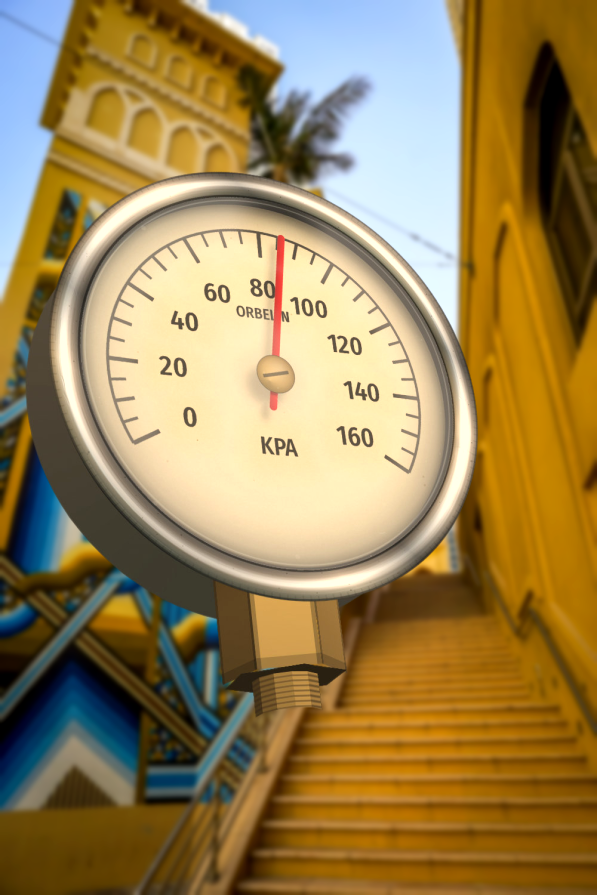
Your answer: {"value": 85, "unit": "kPa"}
